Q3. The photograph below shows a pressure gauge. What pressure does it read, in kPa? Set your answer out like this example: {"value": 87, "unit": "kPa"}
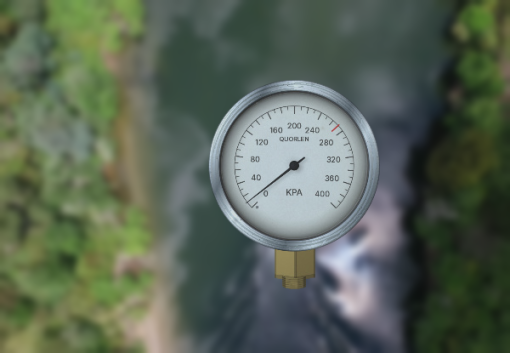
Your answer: {"value": 10, "unit": "kPa"}
